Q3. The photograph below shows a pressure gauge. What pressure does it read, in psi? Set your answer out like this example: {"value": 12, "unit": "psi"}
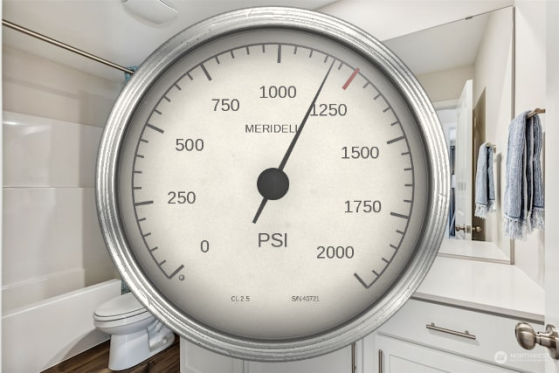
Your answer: {"value": 1175, "unit": "psi"}
